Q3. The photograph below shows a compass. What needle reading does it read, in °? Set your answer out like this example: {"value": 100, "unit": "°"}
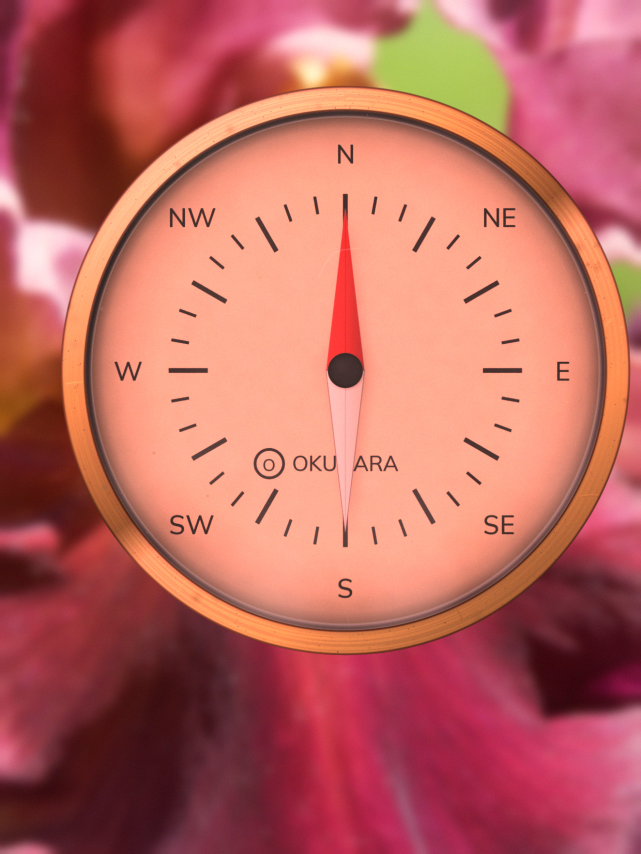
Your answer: {"value": 0, "unit": "°"}
